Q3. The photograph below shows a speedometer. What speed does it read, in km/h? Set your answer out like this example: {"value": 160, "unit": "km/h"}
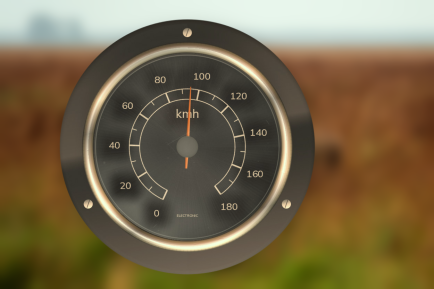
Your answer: {"value": 95, "unit": "km/h"}
